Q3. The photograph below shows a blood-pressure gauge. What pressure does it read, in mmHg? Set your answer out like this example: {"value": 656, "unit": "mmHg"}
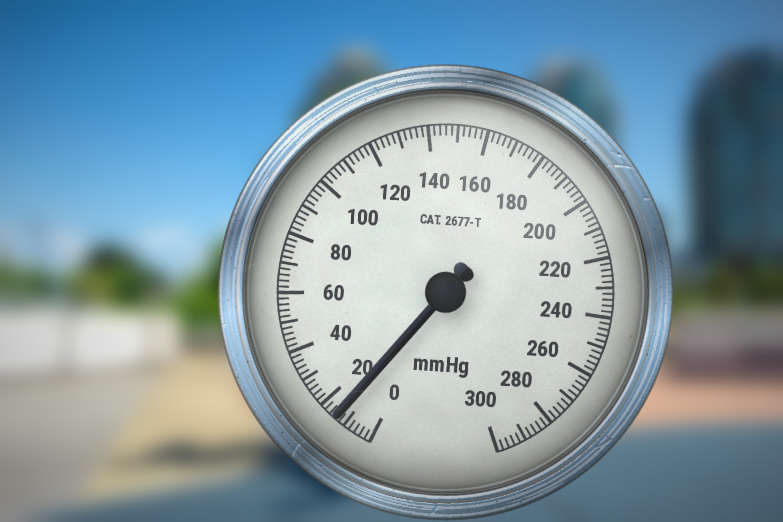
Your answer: {"value": 14, "unit": "mmHg"}
